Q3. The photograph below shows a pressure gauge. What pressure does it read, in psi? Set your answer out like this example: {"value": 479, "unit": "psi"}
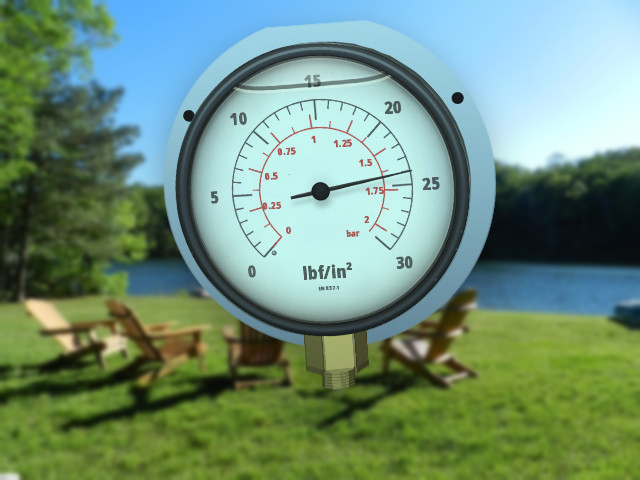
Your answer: {"value": 24, "unit": "psi"}
